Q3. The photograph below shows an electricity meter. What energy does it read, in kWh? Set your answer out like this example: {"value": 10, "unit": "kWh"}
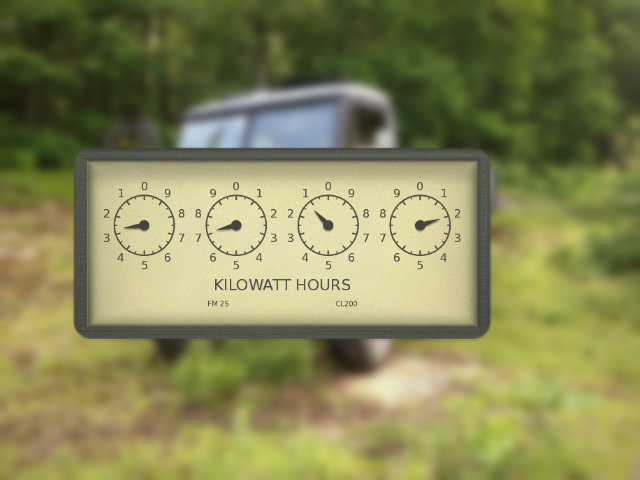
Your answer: {"value": 2712, "unit": "kWh"}
